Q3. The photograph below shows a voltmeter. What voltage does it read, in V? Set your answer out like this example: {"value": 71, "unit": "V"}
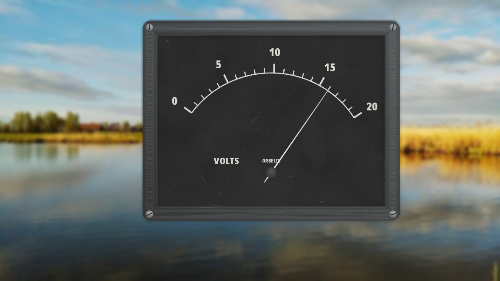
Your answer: {"value": 16, "unit": "V"}
